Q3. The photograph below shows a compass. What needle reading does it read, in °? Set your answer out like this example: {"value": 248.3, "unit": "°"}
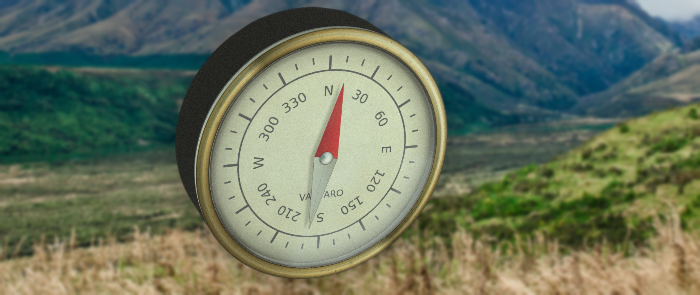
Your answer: {"value": 10, "unit": "°"}
